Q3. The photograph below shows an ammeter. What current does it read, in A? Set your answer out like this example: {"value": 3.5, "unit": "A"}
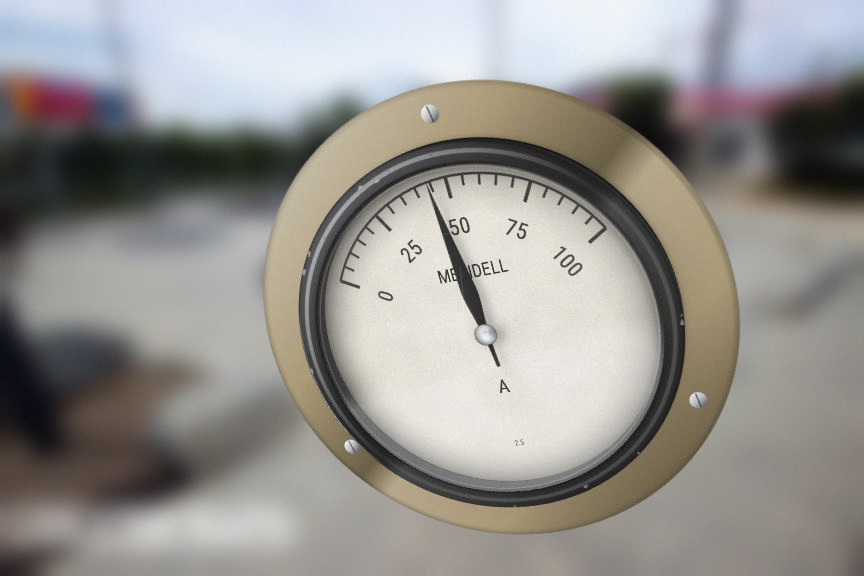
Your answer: {"value": 45, "unit": "A"}
